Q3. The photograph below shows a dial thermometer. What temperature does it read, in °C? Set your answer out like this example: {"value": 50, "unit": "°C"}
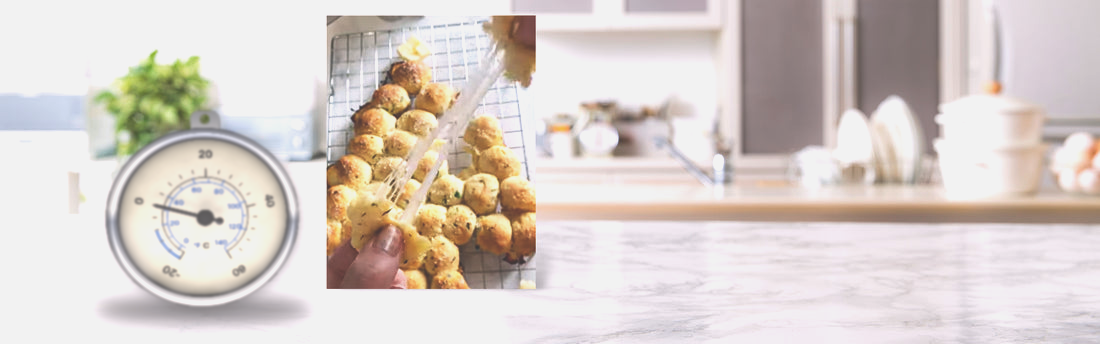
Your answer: {"value": 0, "unit": "°C"}
